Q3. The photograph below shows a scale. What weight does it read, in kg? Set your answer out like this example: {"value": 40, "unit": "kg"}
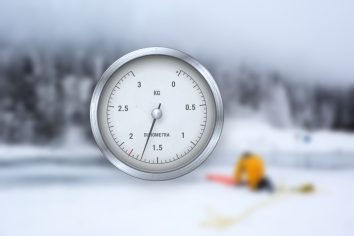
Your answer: {"value": 1.7, "unit": "kg"}
